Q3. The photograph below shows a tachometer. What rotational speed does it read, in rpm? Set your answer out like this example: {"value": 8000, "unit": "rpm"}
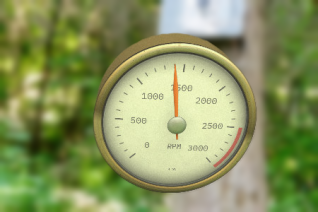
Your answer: {"value": 1400, "unit": "rpm"}
